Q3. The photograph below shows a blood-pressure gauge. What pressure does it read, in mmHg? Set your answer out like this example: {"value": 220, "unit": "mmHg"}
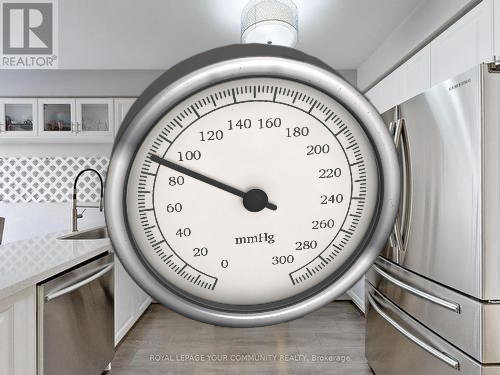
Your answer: {"value": 90, "unit": "mmHg"}
